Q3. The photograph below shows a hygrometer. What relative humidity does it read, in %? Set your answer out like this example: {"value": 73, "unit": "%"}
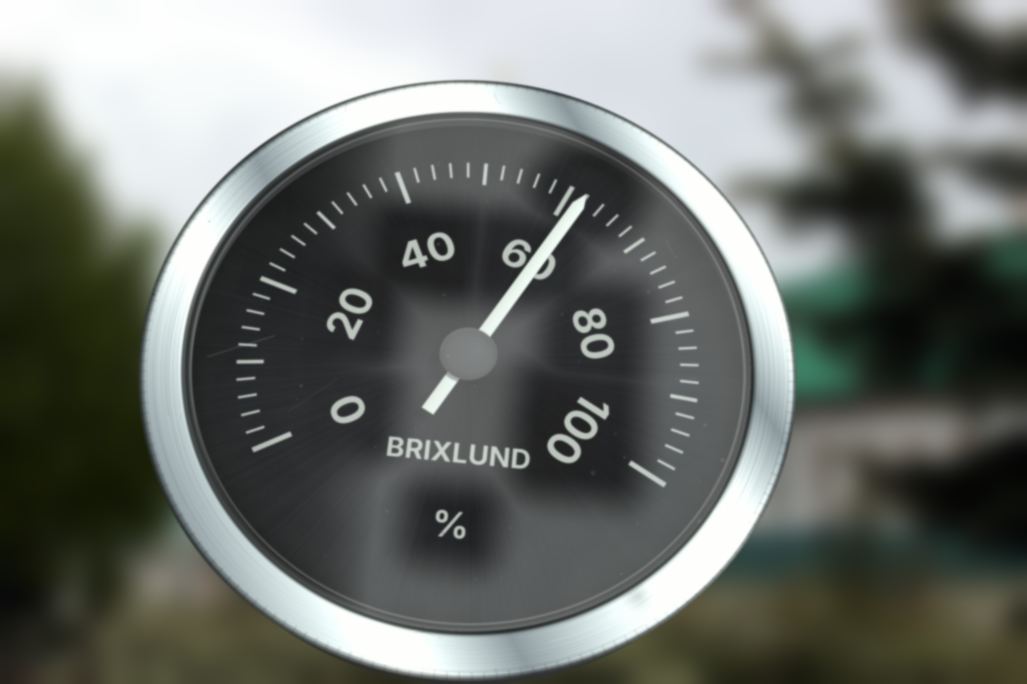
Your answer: {"value": 62, "unit": "%"}
